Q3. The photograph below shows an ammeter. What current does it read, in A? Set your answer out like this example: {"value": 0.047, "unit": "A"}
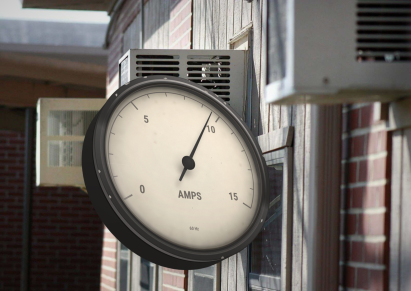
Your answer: {"value": 9.5, "unit": "A"}
